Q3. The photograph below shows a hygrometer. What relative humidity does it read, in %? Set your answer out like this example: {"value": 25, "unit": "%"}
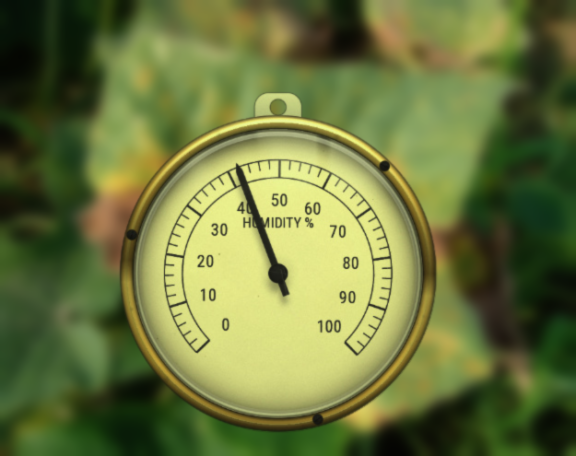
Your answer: {"value": 42, "unit": "%"}
